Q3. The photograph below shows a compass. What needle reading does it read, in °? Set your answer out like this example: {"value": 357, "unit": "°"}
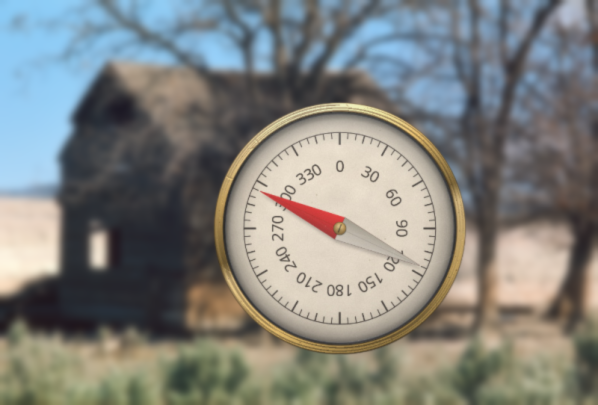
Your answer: {"value": 295, "unit": "°"}
